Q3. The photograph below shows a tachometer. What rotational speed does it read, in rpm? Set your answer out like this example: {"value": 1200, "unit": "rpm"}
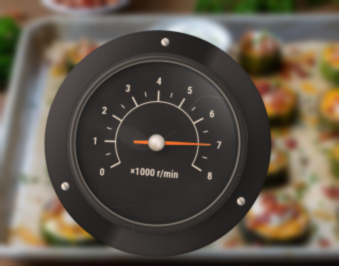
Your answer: {"value": 7000, "unit": "rpm"}
